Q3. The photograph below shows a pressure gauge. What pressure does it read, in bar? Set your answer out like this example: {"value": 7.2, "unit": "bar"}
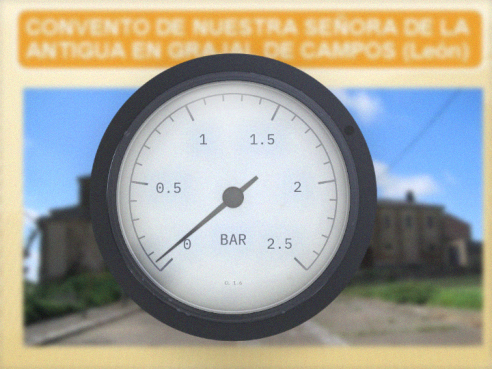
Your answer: {"value": 0.05, "unit": "bar"}
